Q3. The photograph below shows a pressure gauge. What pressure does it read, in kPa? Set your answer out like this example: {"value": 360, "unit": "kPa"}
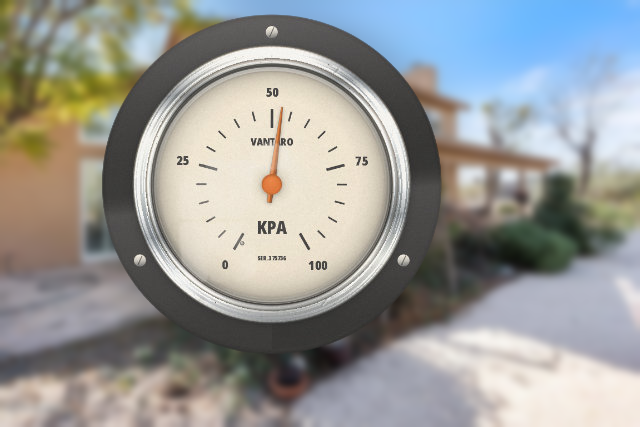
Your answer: {"value": 52.5, "unit": "kPa"}
